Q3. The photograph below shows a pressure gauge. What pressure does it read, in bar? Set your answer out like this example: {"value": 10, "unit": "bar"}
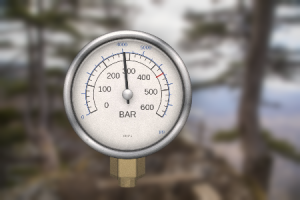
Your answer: {"value": 280, "unit": "bar"}
